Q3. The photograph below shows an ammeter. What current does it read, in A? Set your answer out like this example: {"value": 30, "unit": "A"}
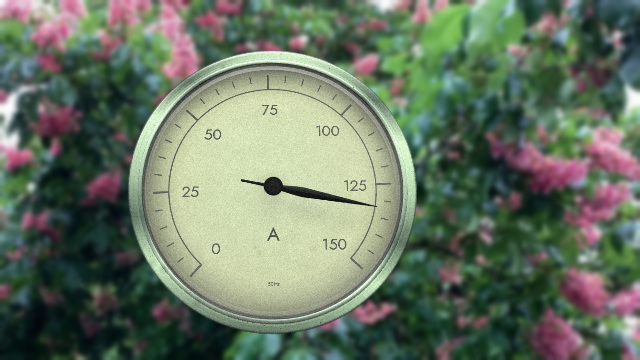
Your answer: {"value": 132.5, "unit": "A"}
